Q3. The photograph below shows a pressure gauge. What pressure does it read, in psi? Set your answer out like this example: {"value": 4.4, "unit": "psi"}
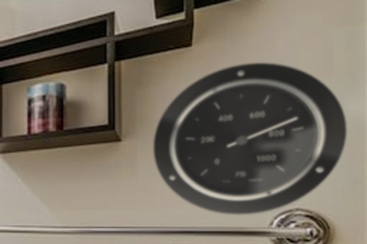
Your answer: {"value": 750, "unit": "psi"}
